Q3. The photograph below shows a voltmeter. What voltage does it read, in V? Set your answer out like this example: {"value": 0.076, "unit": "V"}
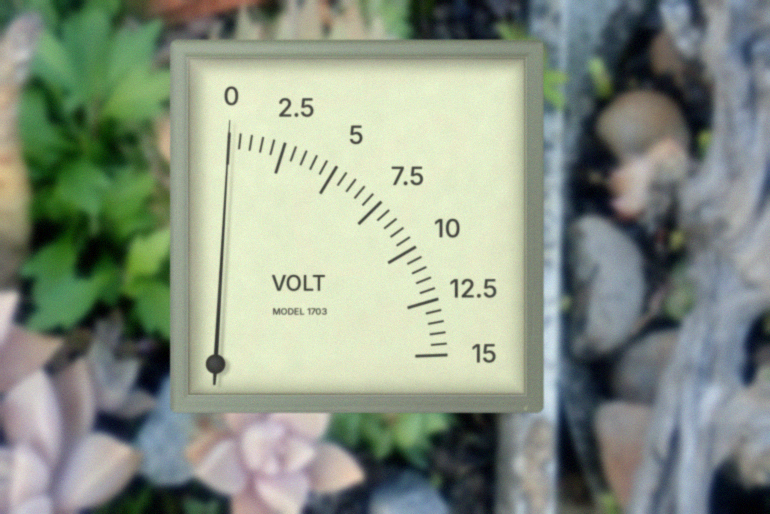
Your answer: {"value": 0, "unit": "V"}
